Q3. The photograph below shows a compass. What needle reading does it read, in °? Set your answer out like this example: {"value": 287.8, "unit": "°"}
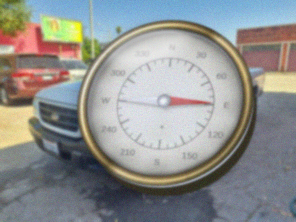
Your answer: {"value": 90, "unit": "°"}
